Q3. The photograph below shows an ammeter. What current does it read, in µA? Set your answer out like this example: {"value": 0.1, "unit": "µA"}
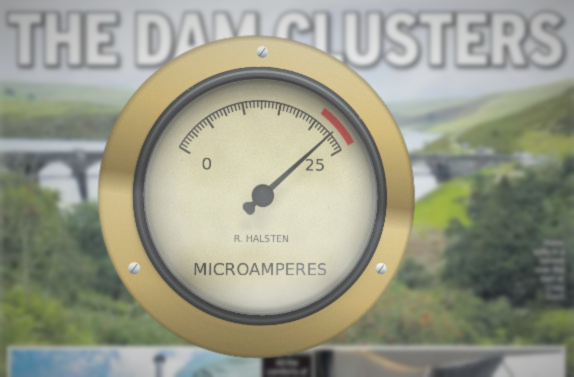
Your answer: {"value": 22.5, "unit": "µA"}
